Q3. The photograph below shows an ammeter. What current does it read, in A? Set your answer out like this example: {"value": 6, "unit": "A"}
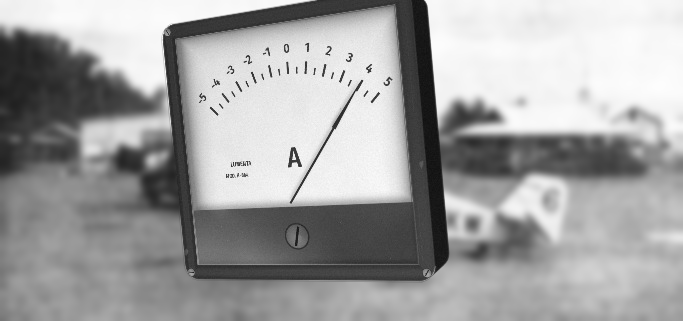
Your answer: {"value": 4, "unit": "A"}
